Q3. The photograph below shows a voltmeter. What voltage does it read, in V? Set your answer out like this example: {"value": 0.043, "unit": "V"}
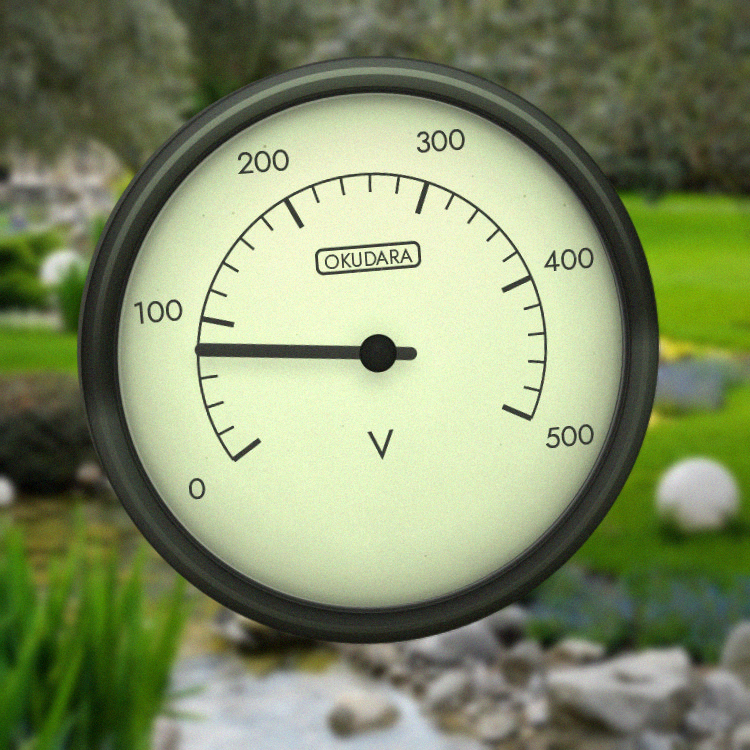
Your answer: {"value": 80, "unit": "V"}
